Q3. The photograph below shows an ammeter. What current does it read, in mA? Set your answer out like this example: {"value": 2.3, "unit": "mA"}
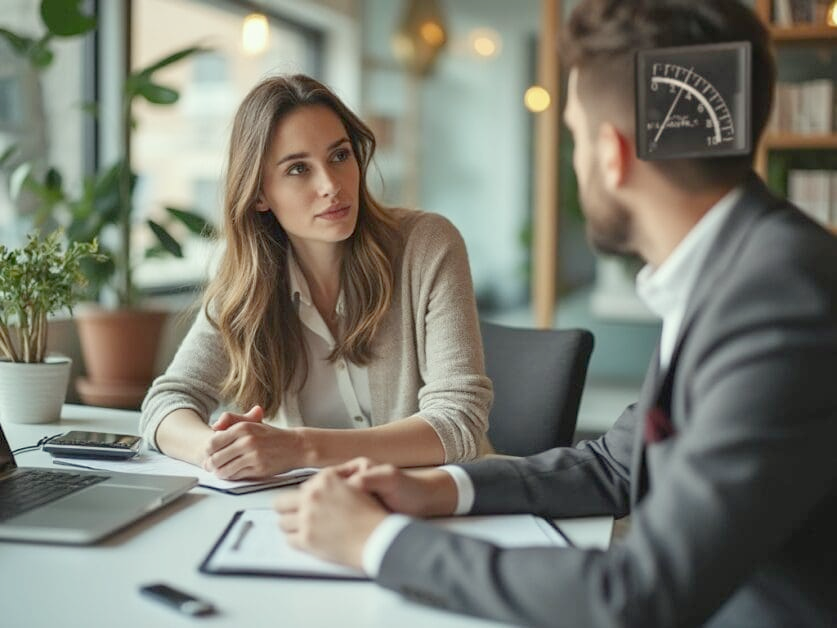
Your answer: {"value": 3, "unit": "mA"}
